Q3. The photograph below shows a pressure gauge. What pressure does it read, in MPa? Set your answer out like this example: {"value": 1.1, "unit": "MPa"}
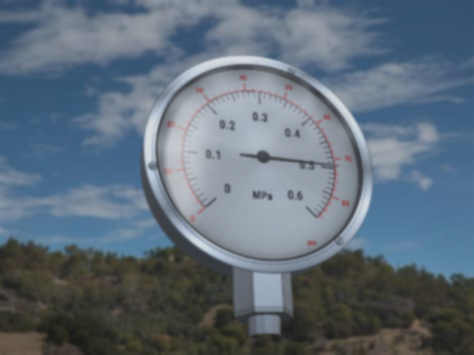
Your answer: {"value": 0.5, "unit": "MPa"}
